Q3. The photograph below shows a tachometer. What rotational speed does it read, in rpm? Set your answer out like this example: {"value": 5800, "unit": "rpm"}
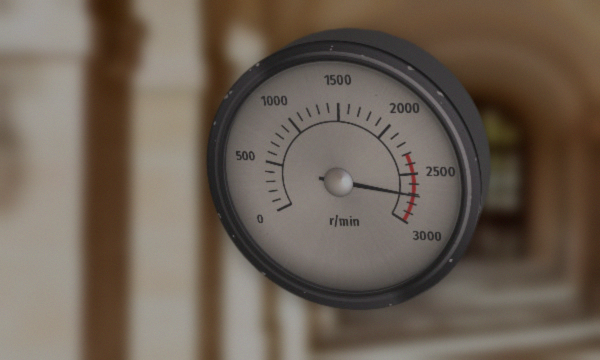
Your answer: {"value": 2700, "unit": "rpm"}
